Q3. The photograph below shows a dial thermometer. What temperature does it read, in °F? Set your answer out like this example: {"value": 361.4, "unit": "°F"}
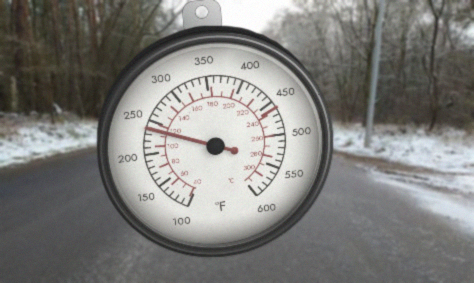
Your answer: {"value": 240, "unit": "°F"}
